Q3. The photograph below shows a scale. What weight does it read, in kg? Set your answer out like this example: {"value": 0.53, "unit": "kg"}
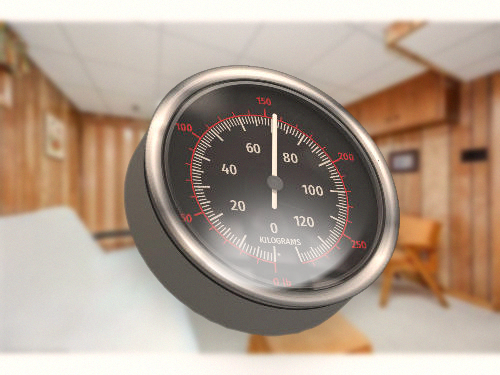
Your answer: {"value": 70, "unit": "kg"}
